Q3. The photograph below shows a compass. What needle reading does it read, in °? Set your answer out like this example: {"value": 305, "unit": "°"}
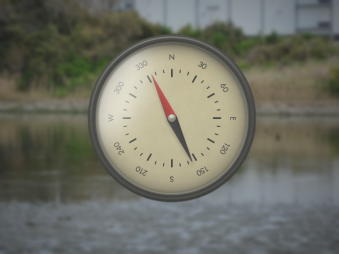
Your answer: {"value": 335, "unit": "°"}
